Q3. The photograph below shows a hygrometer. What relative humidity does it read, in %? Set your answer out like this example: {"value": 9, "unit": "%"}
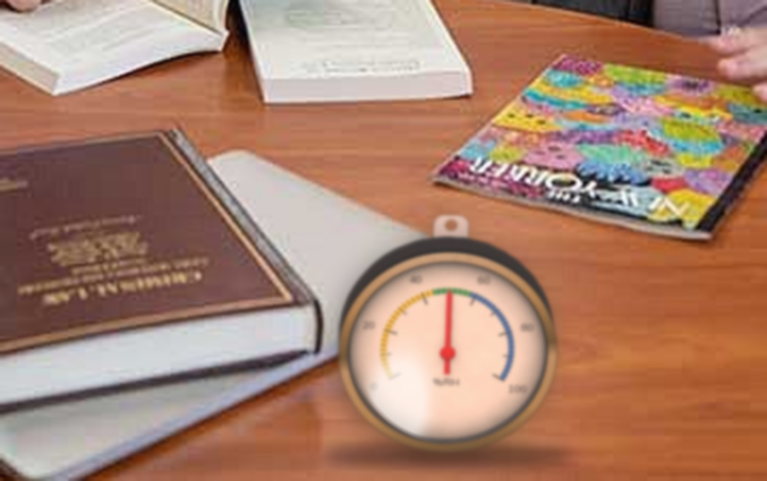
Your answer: {"value": 50, "unit": "%"}
